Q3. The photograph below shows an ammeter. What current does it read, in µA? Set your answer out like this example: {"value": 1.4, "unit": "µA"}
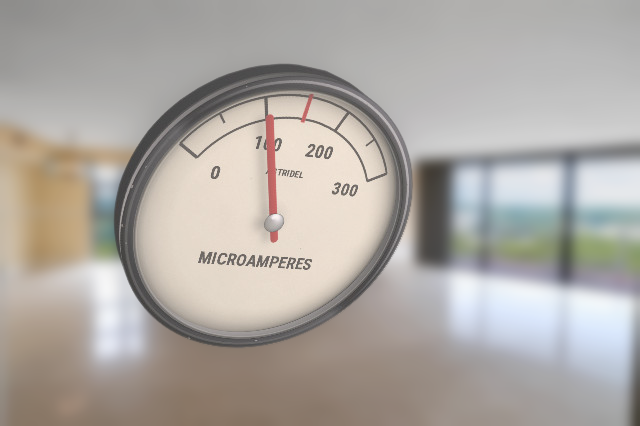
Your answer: {"value": 100, "unit": "µA"}
